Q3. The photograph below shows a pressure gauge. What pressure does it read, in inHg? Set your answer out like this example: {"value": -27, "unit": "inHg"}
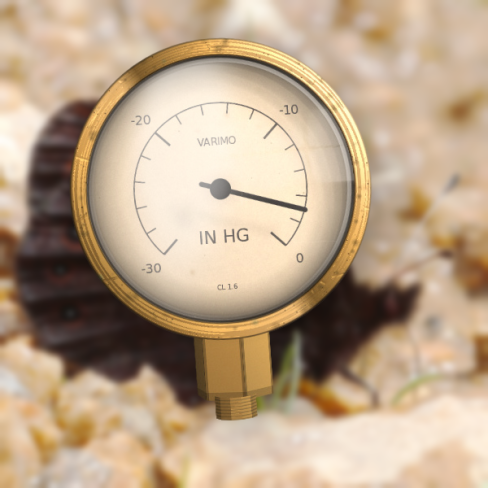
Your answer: {"value": -3, "unit": "inHg"}
